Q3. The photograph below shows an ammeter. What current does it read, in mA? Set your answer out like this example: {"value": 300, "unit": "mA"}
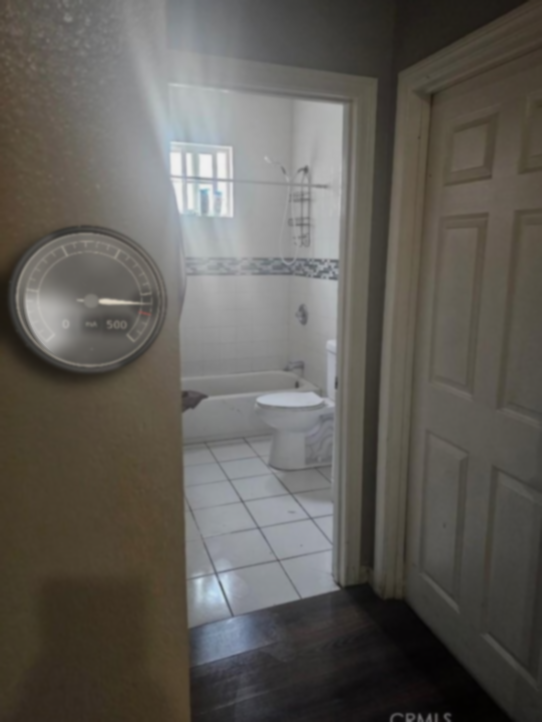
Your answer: {"value": 420, "unit": "mA"}
